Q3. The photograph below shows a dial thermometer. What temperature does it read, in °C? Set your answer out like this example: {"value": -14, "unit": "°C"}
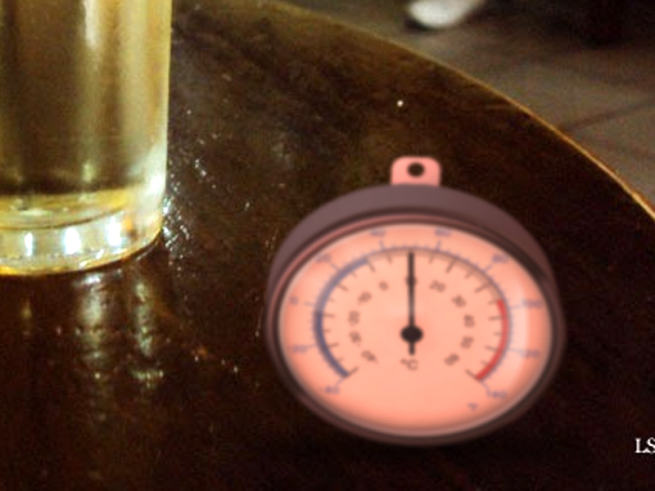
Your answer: {"value": 10, "unit": "°C"}
